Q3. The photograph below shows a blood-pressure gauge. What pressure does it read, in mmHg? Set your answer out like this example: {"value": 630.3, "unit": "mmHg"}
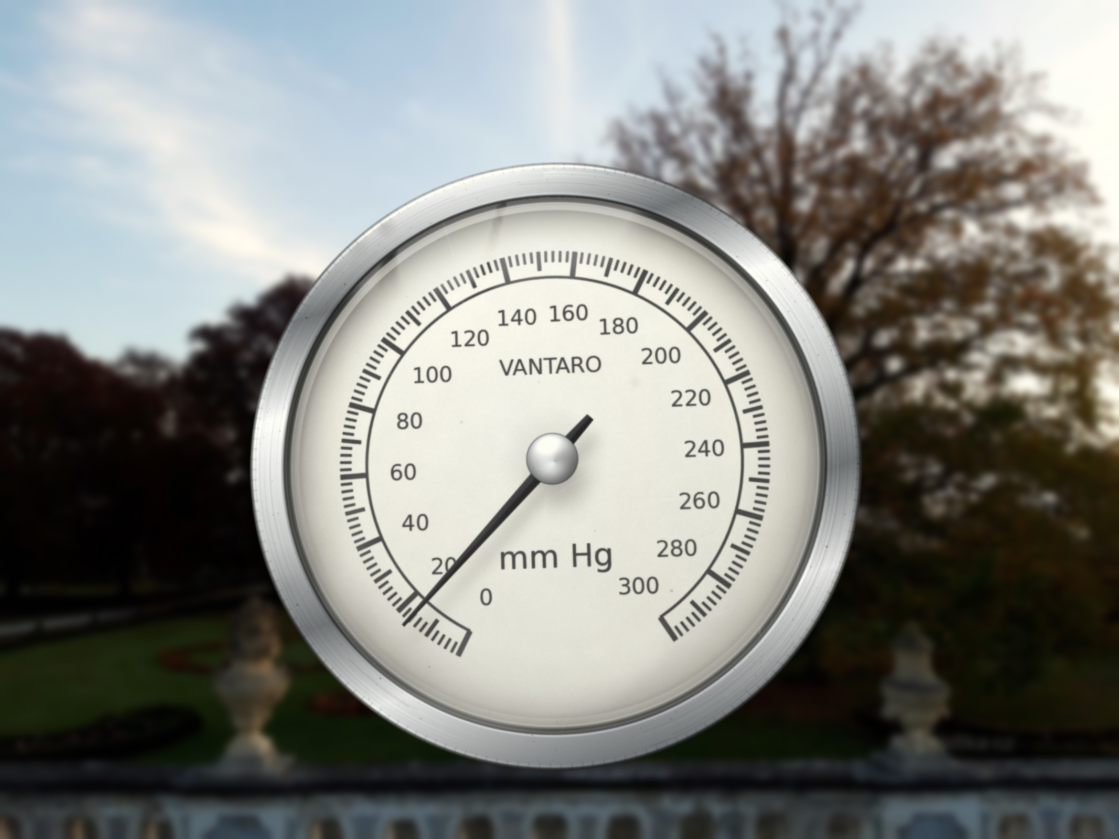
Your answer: {"value": 16, "unit": "mmHg"}
